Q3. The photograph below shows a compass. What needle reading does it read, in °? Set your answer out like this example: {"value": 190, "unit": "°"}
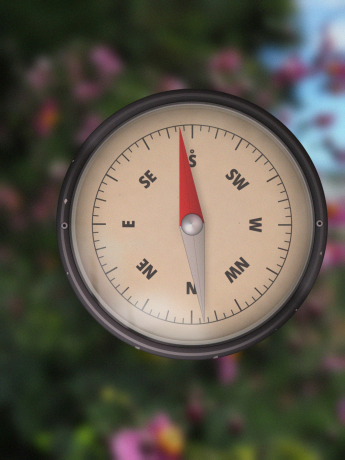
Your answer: {"value": 172.5, "unit": "°"}
